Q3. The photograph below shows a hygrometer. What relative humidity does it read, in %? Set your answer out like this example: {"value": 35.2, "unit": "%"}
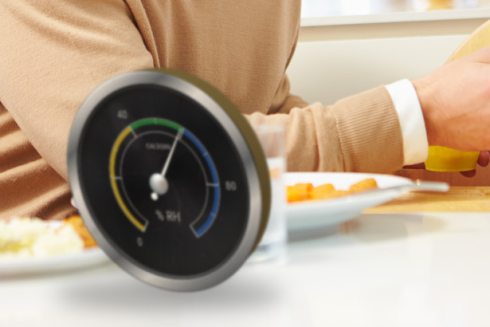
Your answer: {"value": 60, "unit": "%"}
